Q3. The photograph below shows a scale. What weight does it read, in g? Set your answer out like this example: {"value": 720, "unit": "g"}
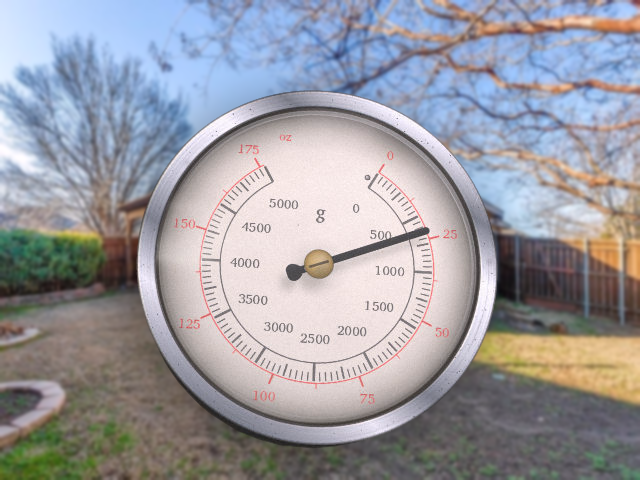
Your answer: {"value": 650, "unit": "g"}
